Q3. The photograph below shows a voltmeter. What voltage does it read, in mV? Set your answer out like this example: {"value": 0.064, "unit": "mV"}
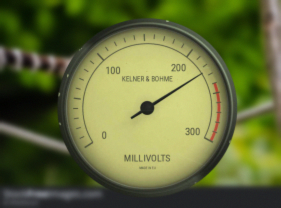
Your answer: {"value": 225, "unit": "mV"}
